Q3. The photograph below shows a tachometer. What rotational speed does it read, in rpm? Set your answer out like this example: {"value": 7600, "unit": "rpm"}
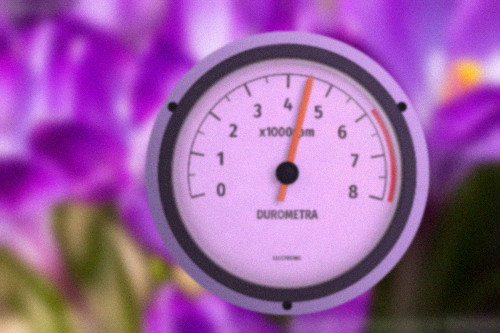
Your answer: {"value": 4500, "unit": "rpm"}
